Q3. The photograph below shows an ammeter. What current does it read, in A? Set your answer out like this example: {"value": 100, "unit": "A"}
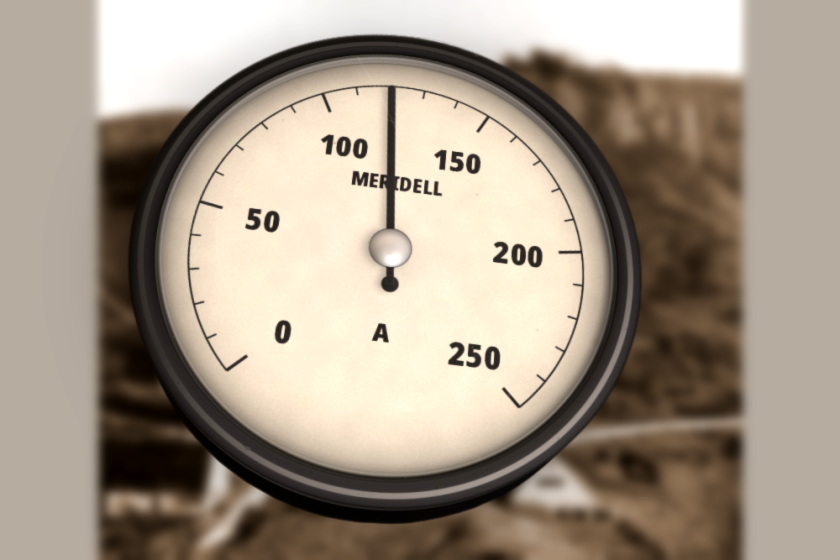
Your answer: {"value": 120, "unit": "A"}
